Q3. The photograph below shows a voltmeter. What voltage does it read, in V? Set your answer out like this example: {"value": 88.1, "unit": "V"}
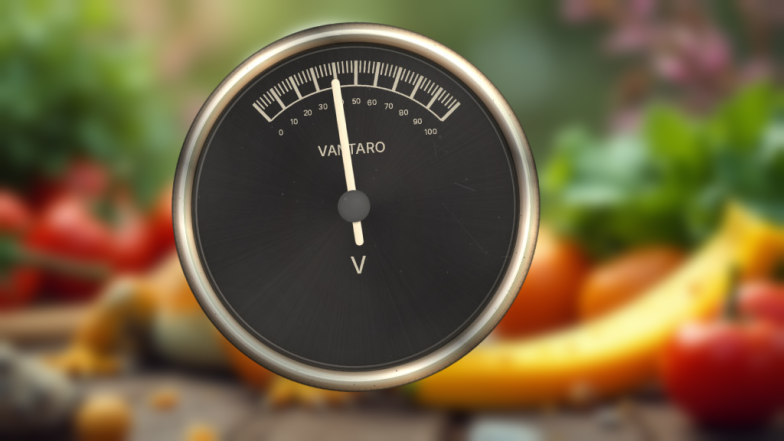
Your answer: {"value": 40, "unit": "V"}
